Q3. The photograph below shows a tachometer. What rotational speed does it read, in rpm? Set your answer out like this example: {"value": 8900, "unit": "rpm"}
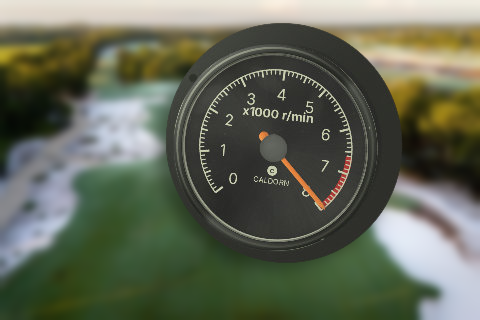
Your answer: {"value": 7900, "unit": "rpm"}
